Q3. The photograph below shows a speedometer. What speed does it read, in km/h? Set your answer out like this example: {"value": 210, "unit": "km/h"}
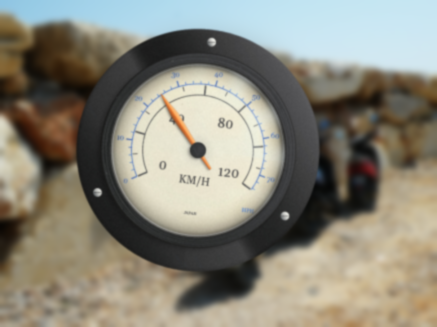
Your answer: {"value": 40, "unit": "km/h"}
